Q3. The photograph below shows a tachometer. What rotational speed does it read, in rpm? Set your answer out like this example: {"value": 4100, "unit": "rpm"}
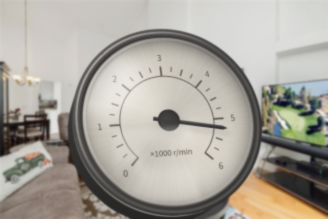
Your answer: {"value": 5250, "unit": "rpm"}
